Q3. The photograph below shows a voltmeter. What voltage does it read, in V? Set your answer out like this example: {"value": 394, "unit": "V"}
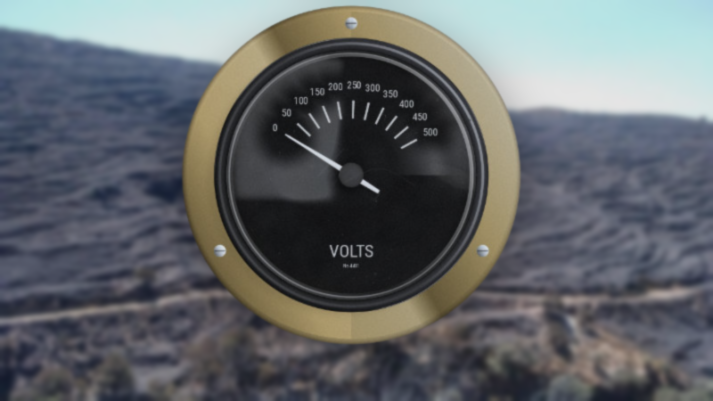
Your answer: {"value": 0, "unit": "V"}
